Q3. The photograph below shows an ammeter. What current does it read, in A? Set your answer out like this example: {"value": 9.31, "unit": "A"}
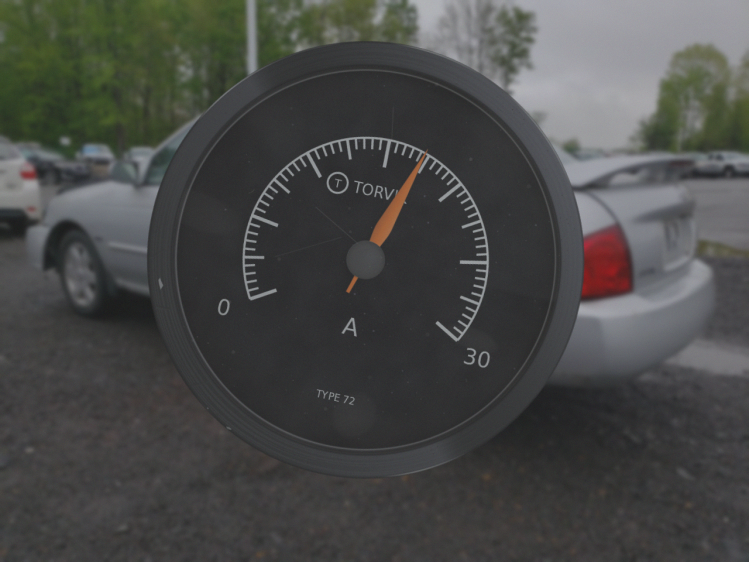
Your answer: {"value": 17.25, "unit": "A"}
